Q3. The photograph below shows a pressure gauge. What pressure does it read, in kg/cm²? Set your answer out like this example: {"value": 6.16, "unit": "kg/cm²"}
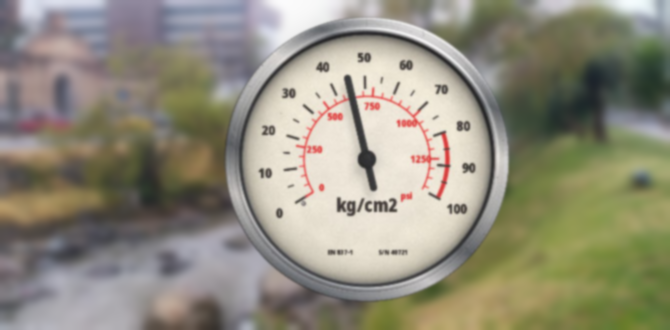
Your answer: {"value": 45, "unit": "kg/cm²"}
